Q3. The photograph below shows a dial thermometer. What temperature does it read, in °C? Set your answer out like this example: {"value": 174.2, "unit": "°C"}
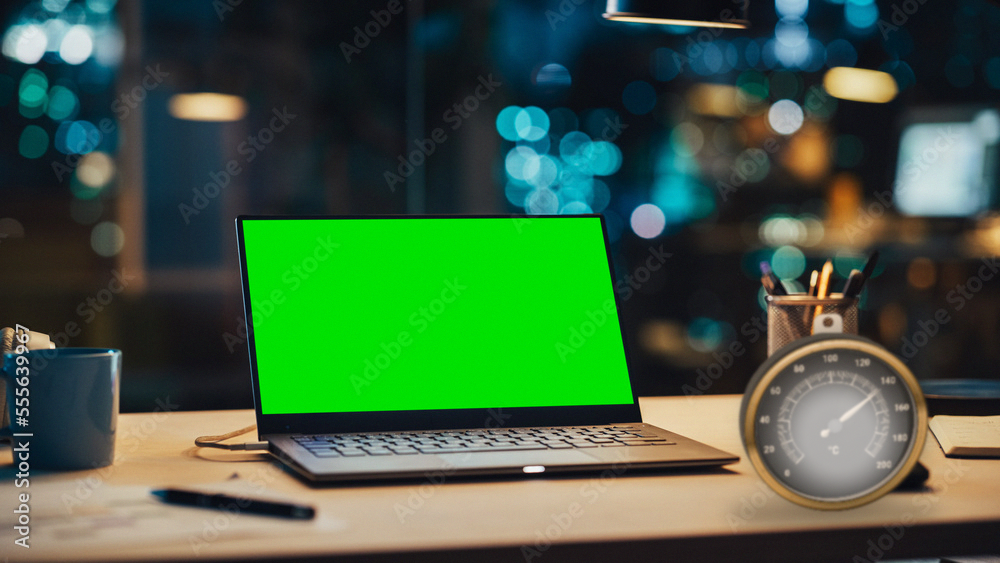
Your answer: {"value": 140, "unit": "°C"}
